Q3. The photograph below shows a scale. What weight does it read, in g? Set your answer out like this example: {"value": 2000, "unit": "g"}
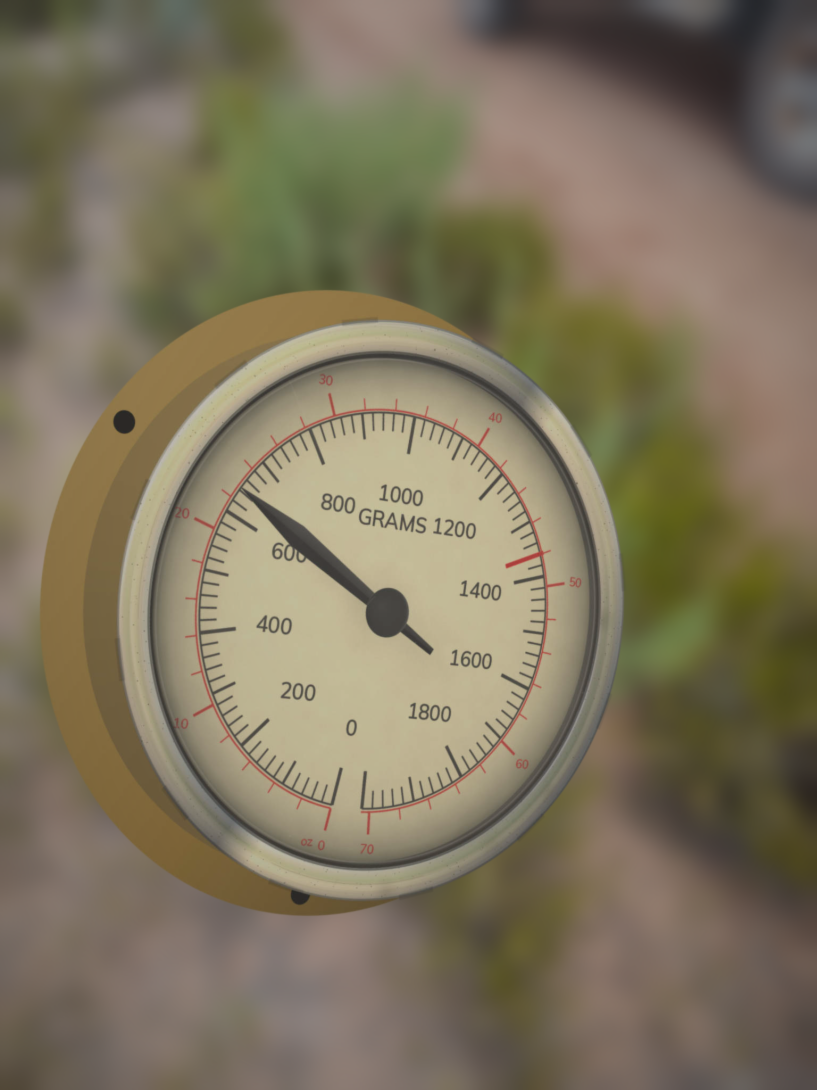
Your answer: {"value": 640, "unit": "g"}
